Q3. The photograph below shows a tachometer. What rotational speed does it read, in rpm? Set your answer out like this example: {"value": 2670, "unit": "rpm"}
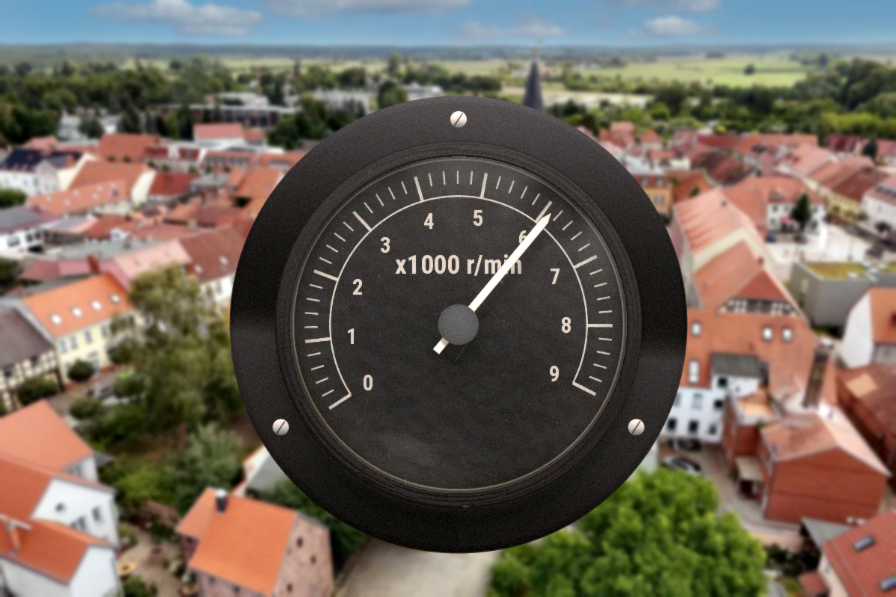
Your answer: {"value": 6100, "unit": "rpm"}
